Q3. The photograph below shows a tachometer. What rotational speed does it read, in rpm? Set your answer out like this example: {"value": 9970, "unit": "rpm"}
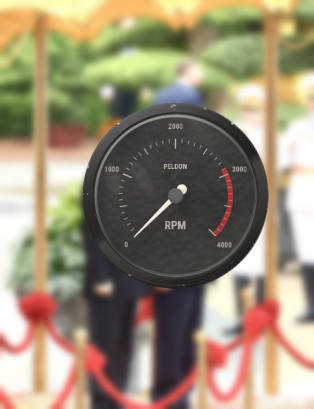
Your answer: {"value": 0, "unit": "rpm"}
